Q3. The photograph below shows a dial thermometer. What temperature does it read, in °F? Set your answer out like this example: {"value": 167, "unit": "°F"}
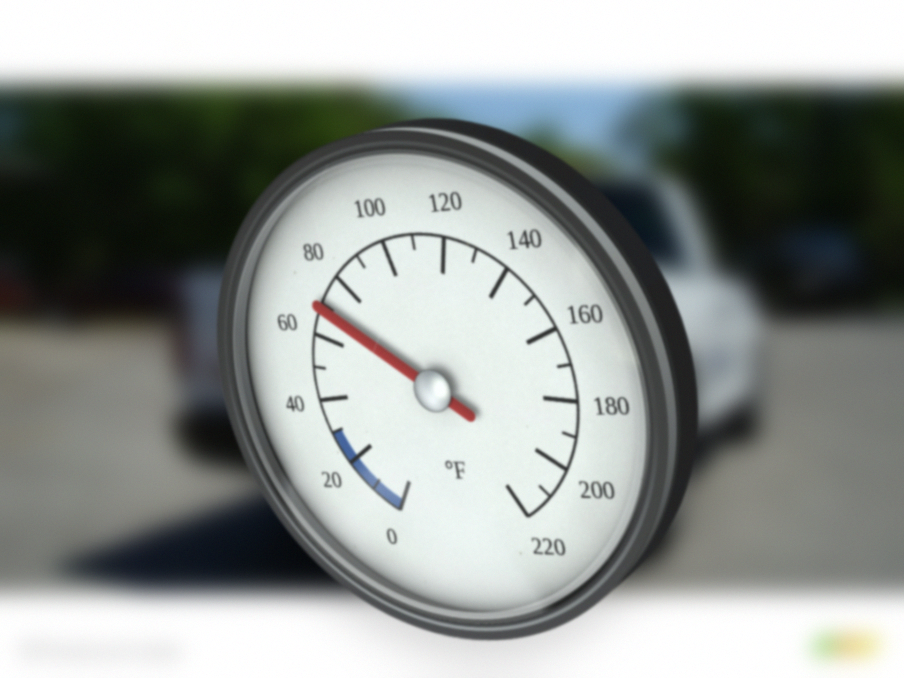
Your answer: {"value": 70, "unit": "°F"}
